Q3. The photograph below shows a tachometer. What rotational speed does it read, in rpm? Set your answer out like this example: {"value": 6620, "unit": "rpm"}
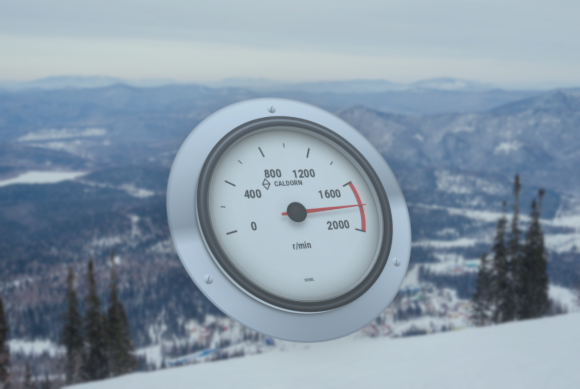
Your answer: {"value": 1800, "unit": "rpm"}
